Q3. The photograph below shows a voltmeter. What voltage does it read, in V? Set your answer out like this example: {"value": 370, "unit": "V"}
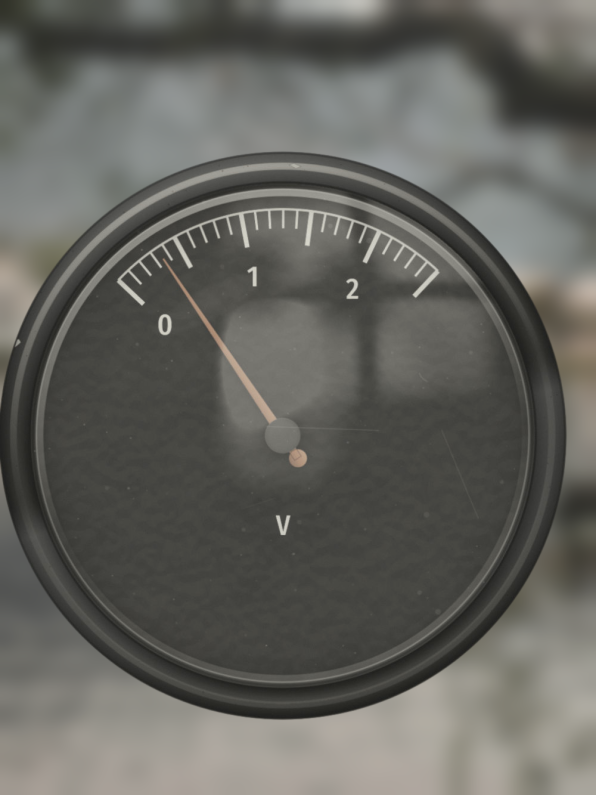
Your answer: {"value": 0.35, "unit": "V"}
